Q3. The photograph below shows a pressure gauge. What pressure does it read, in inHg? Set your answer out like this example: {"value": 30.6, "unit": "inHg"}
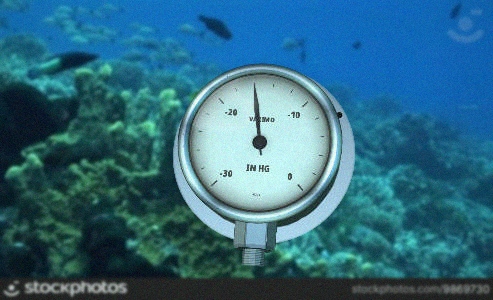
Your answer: {"value": -16, "unit": "inHg"}
